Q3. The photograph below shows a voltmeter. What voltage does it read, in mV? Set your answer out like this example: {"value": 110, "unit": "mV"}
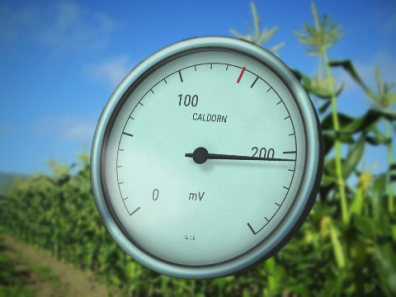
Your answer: {"value": 205, "unit": "mV"}
